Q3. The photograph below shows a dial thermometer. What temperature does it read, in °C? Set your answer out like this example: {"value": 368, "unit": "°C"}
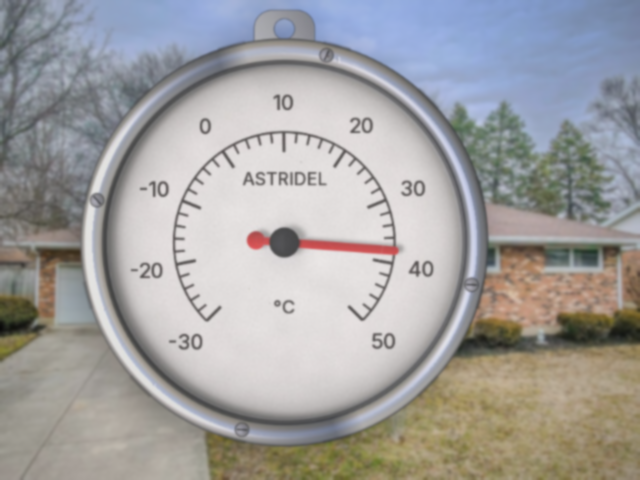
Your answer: {"value": 38, "unit": "°C"}
